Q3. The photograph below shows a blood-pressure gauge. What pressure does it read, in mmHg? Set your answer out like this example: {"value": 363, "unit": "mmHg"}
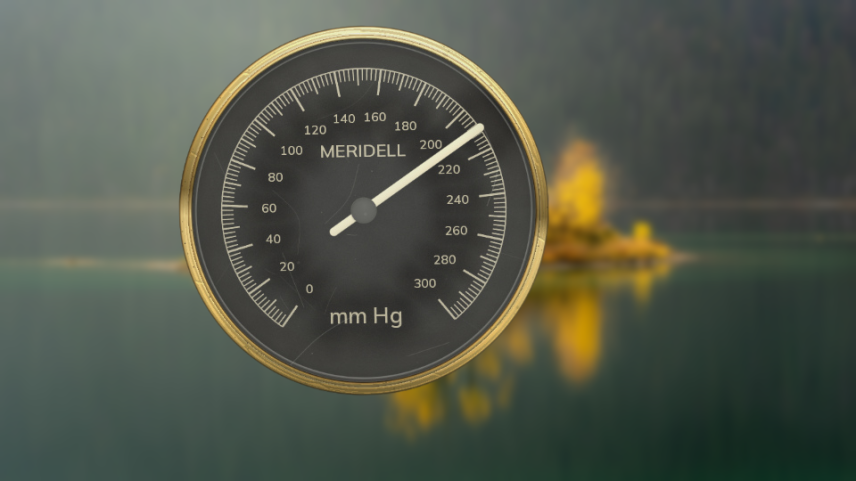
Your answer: {"value": 210, "unit": "mmHg"}
